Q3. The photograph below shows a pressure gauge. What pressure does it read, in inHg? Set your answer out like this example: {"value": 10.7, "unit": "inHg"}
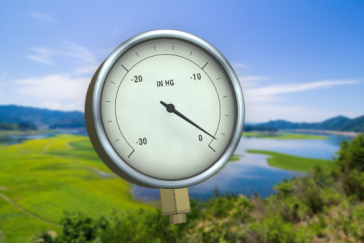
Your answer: {"value": -1, "unit": "inHg"}
